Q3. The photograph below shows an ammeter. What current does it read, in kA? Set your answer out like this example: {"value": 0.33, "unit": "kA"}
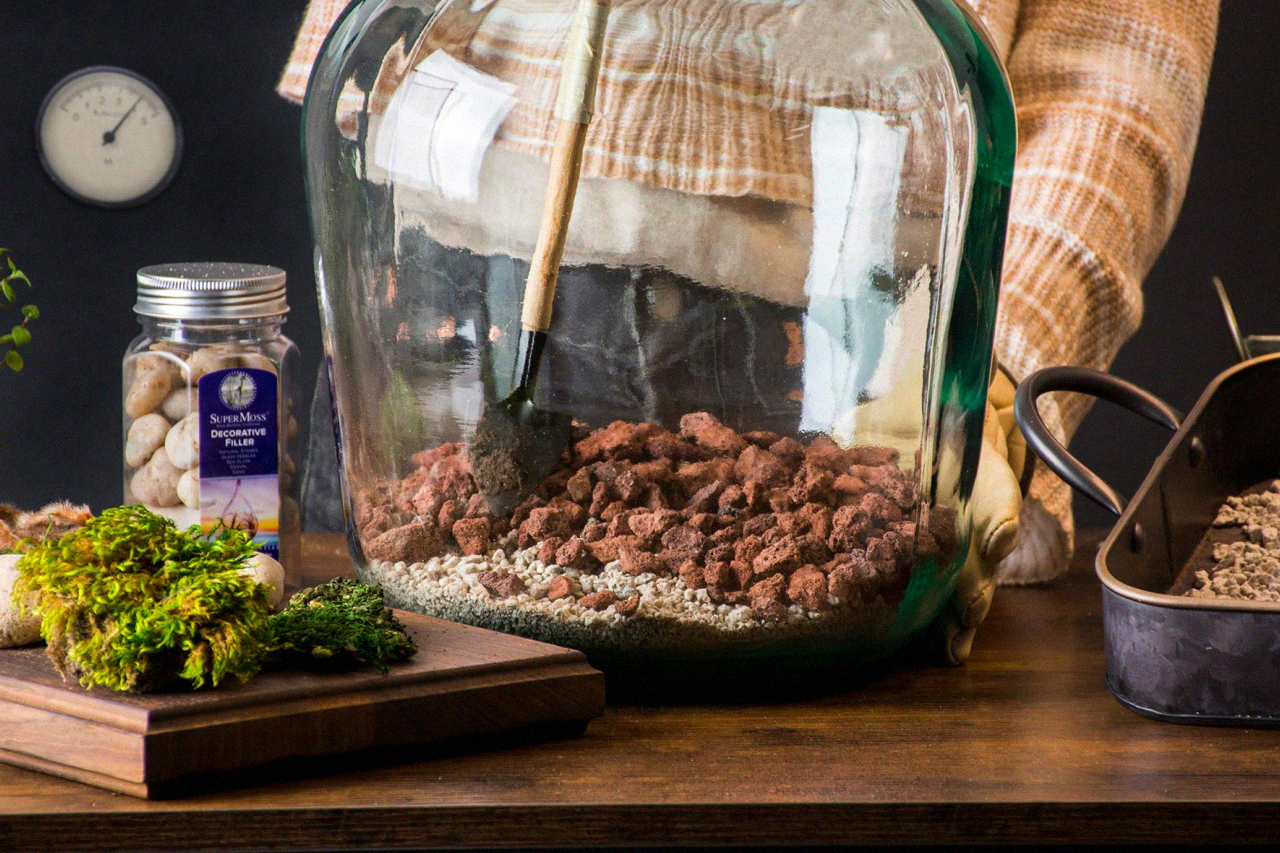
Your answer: {"value": 4, "unit": "kA"}
